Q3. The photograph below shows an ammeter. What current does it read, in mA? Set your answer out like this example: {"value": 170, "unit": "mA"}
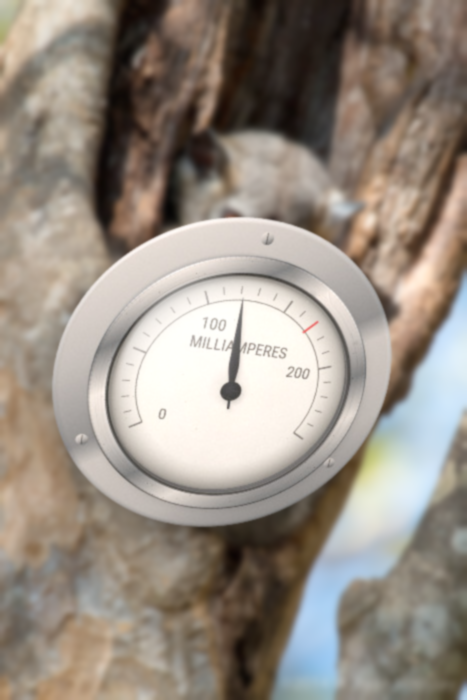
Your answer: {"value": 120, "unit": "mA"}
